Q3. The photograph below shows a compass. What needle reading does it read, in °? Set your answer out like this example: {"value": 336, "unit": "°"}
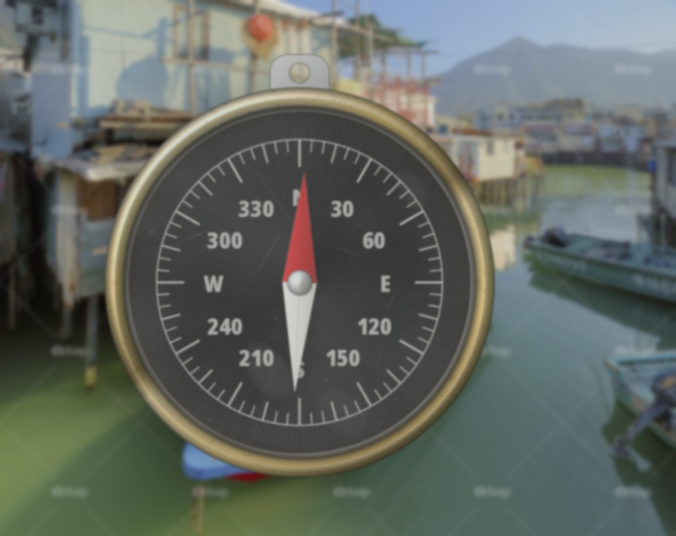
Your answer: {"value": 2.5, "unit": "°"}
